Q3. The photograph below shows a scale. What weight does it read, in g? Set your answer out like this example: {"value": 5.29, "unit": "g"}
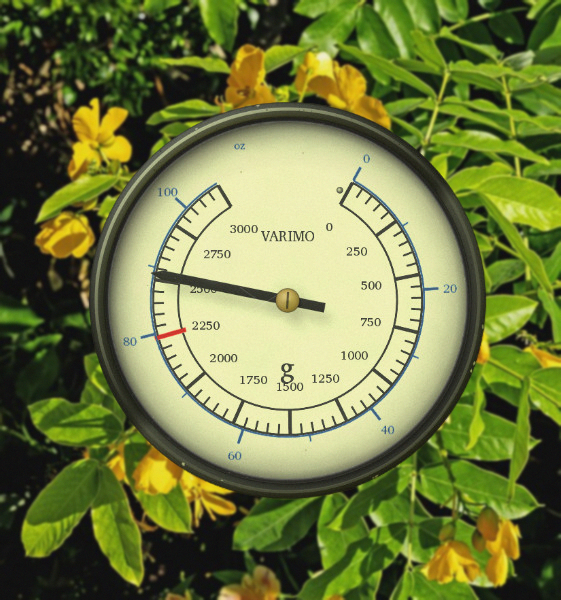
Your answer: {"value": 2525, "unit": "g"}
